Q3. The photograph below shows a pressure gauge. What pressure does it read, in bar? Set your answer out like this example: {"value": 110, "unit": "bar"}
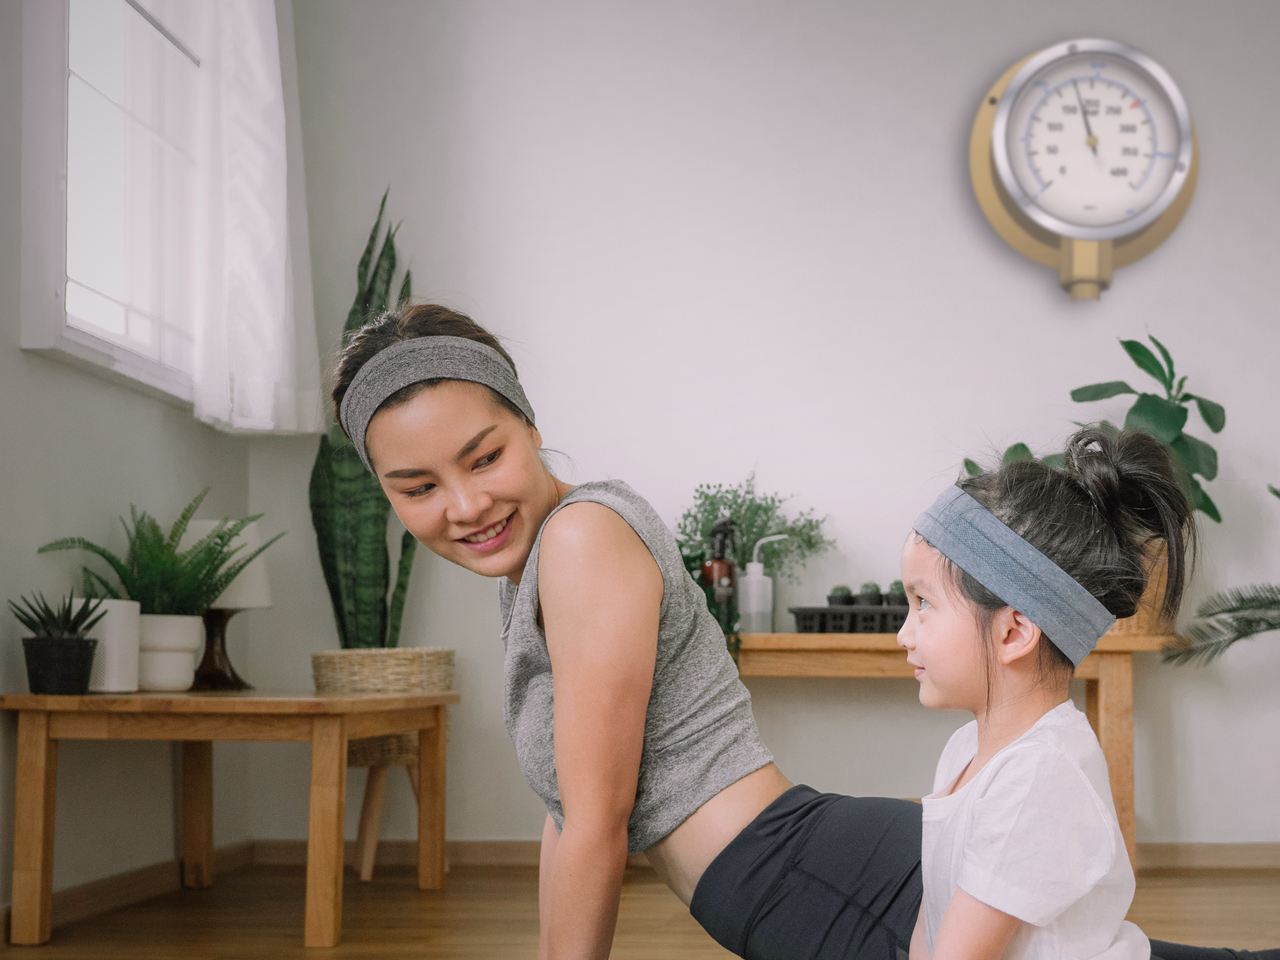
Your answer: {"value": 175, "unit": "bar"}
